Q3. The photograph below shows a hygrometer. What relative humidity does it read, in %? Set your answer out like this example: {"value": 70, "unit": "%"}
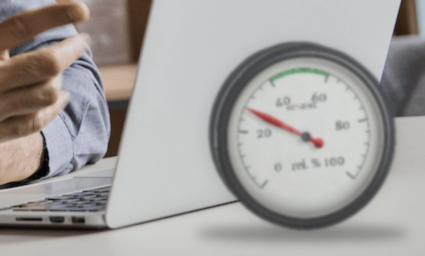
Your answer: {"value": 28, "unit": "%"}
